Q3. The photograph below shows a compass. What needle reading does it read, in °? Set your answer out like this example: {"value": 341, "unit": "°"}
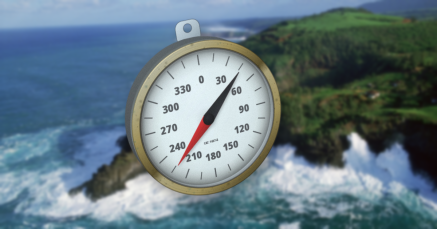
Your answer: {"value": 225, "unit": "°"}
